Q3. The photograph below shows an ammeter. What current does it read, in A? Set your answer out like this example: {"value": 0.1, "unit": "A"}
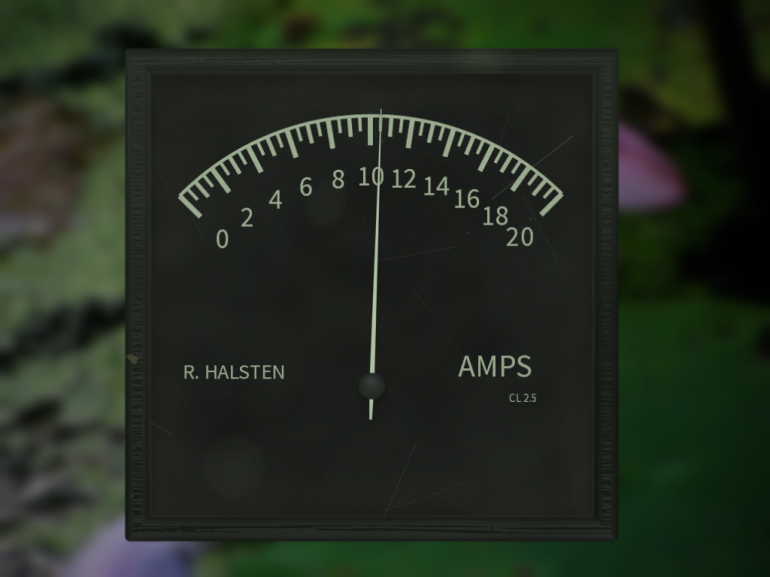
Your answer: {"value": 10.5, "unit": "A"}
